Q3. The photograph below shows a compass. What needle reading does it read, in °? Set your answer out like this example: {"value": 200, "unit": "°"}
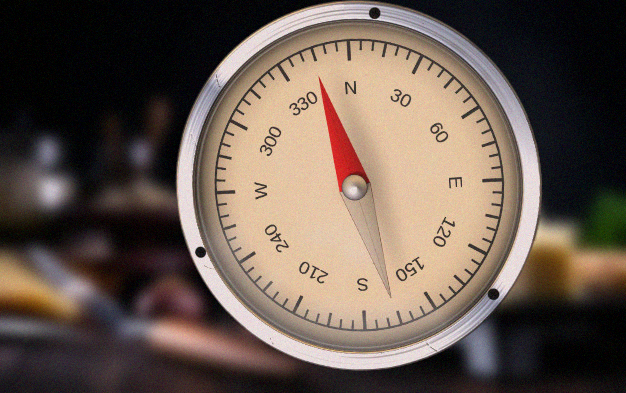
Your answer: {"value": 345, "unit": "°"}
